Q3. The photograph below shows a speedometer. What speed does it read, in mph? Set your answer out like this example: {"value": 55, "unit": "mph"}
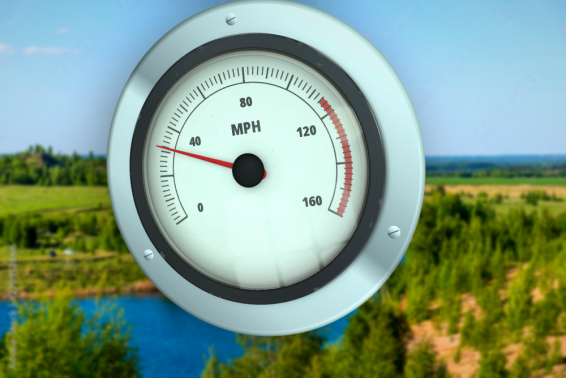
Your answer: {"value": 32, "unit": "mph"}
